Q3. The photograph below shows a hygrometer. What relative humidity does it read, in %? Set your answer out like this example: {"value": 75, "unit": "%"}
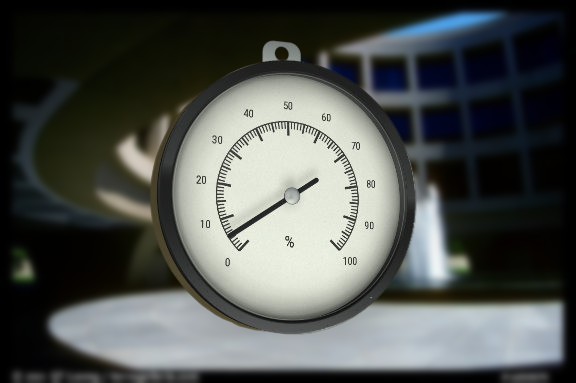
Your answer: {"value": 5, "unit": "%"}
